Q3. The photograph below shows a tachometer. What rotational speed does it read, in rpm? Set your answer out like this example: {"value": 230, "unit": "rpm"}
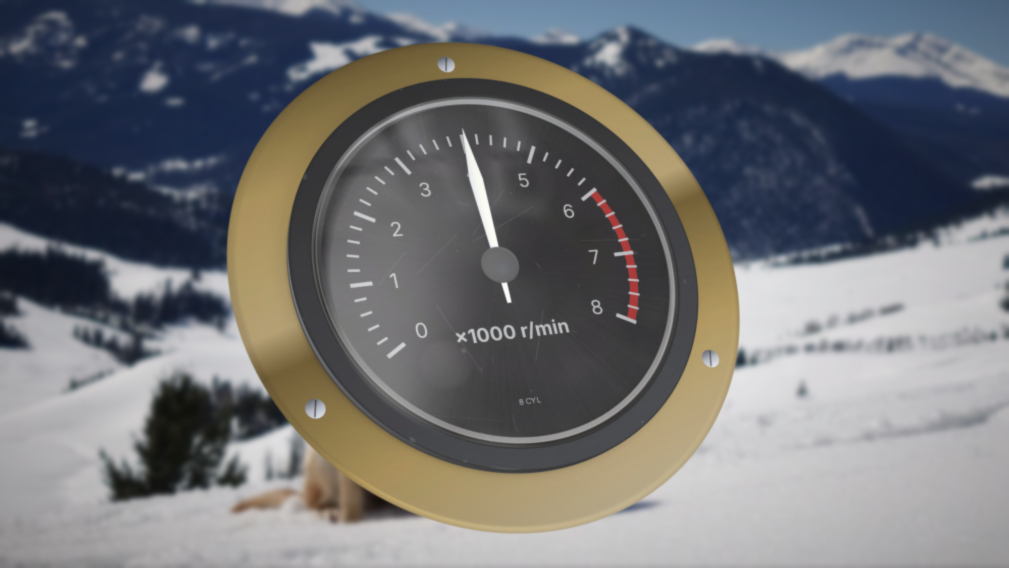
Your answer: {"value": 4000, "unit": "rpm"}
